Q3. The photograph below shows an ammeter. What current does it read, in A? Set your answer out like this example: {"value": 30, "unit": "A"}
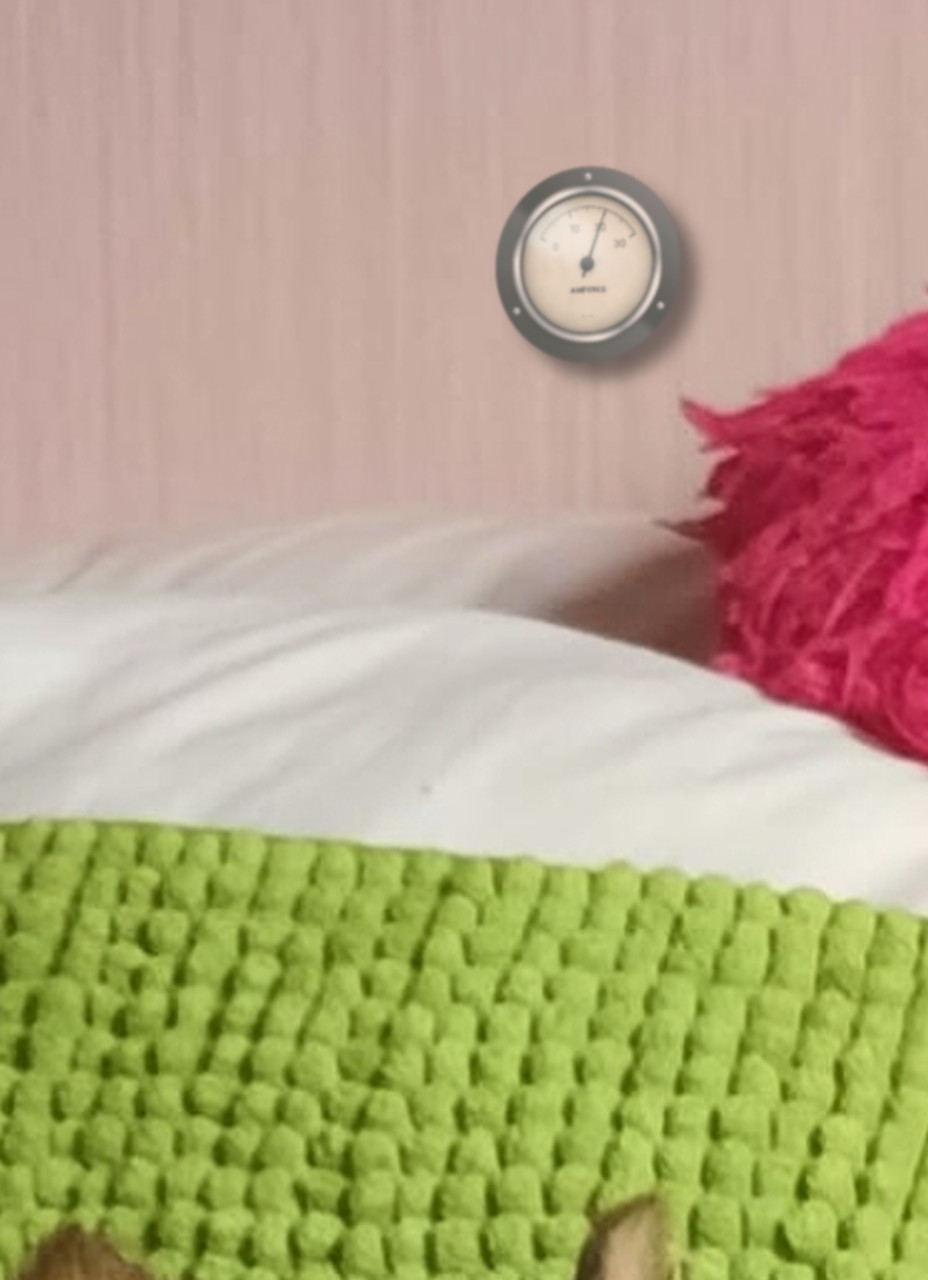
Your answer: {"value": 20, "unit": "A"}
